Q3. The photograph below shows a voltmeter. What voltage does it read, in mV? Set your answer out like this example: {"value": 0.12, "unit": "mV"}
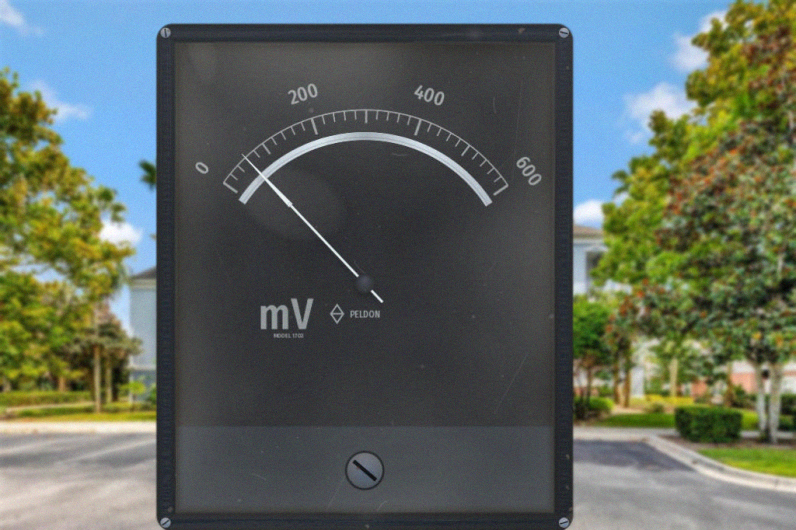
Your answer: {"value": 60, "unit": "mV"}
